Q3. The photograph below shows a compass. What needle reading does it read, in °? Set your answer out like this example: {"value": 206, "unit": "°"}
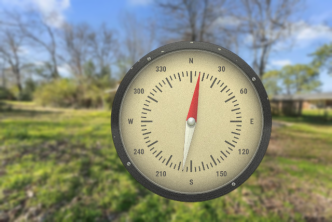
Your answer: {"value": 10, "unit": "°"}
